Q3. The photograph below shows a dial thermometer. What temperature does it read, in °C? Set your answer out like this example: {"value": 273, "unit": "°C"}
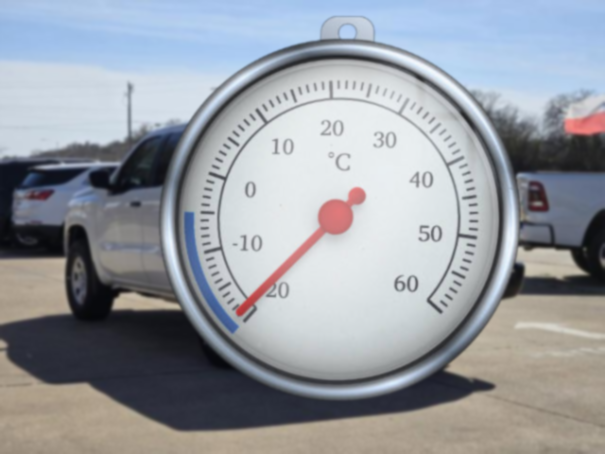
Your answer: {"value": -19, "unit": "°C"}
